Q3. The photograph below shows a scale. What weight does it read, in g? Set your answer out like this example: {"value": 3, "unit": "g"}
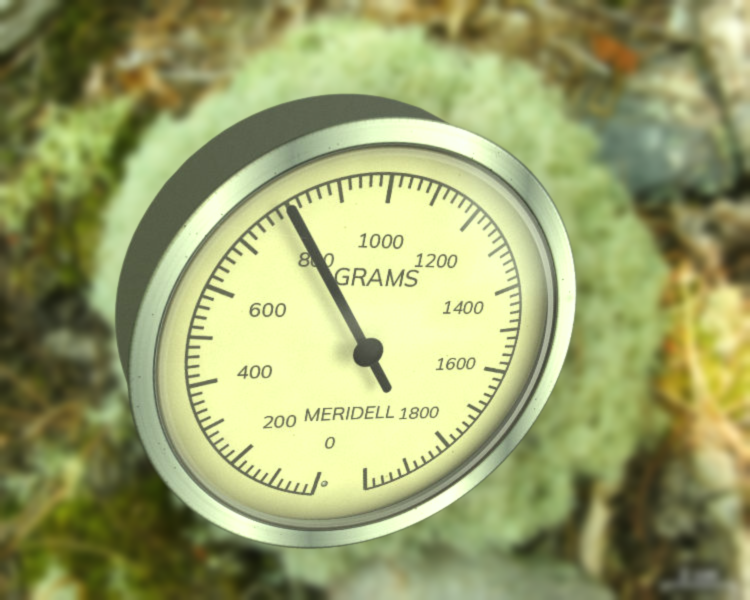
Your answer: {"value": 800, "unit": "g"}
